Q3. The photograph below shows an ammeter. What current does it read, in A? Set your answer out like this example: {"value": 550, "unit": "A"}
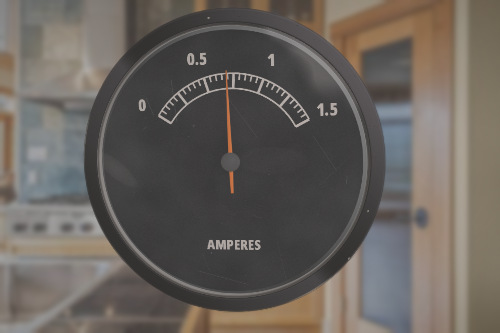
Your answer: {"value": 0.7, "unit": "A"}
